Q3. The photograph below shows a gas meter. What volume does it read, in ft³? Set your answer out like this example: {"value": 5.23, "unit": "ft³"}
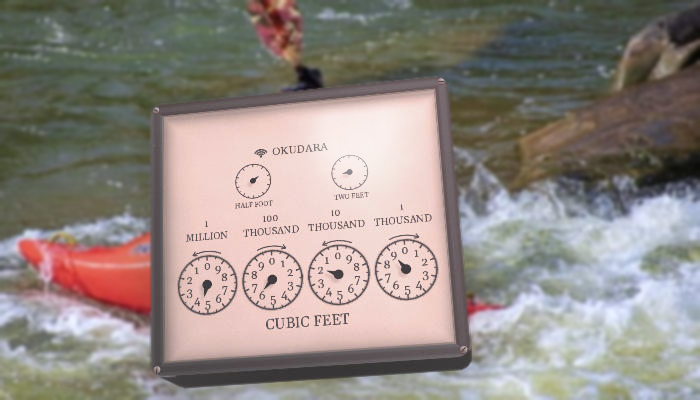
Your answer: {"value": 461900, "unit": "ft³"}
